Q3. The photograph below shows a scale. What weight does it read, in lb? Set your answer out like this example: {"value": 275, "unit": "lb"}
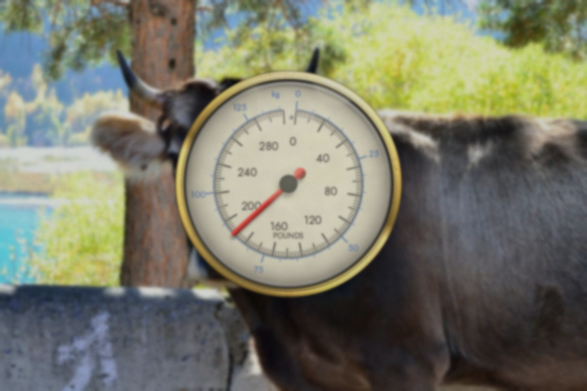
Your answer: {"value": 190, "unit": "lb"}
